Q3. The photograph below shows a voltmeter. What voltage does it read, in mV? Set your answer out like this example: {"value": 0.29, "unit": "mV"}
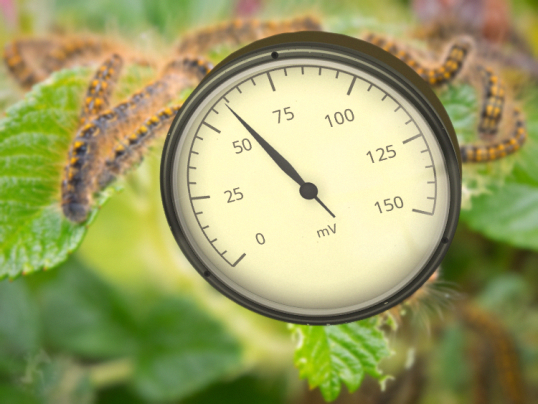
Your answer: {"value": 60, "unit": "mV"}
